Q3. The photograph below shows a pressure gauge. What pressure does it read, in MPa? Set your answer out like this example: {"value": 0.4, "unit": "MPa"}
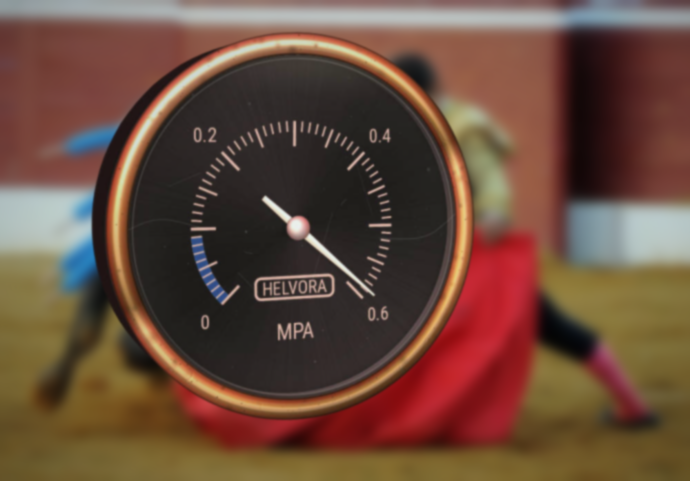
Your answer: {"value": 0.59, "unit": "MPa"}
